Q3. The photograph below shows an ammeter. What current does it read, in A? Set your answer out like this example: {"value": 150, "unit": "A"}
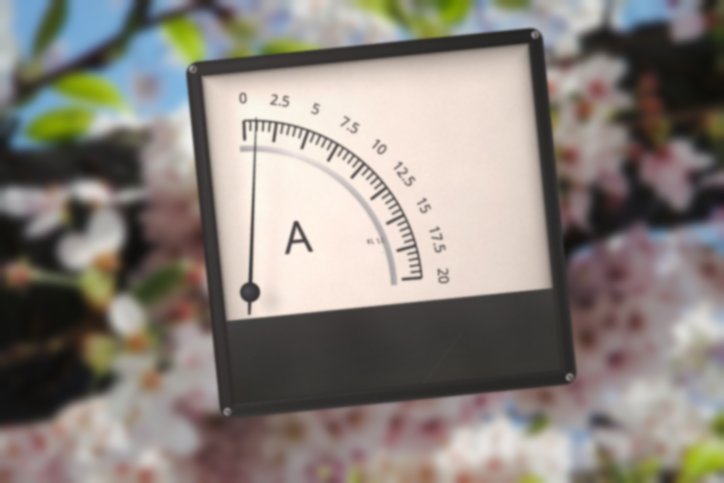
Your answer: {"value": 1, "unit": "A"}
